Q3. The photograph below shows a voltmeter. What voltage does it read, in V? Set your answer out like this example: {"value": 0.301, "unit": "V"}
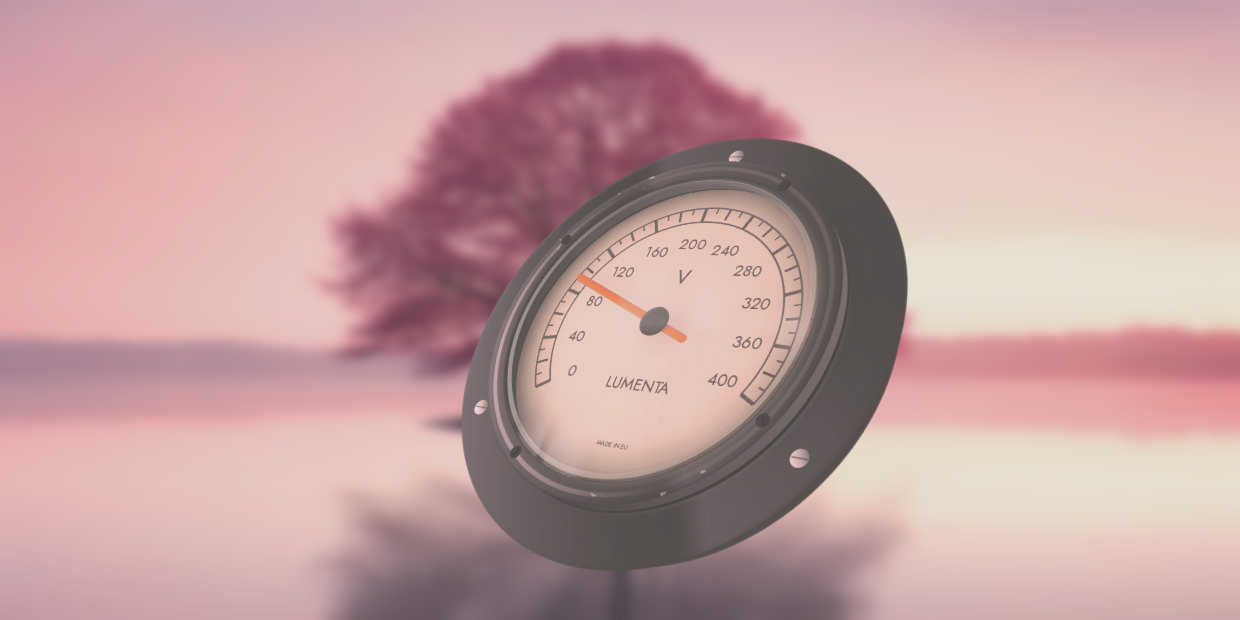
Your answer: {"value": 90, "unit": "V"}
